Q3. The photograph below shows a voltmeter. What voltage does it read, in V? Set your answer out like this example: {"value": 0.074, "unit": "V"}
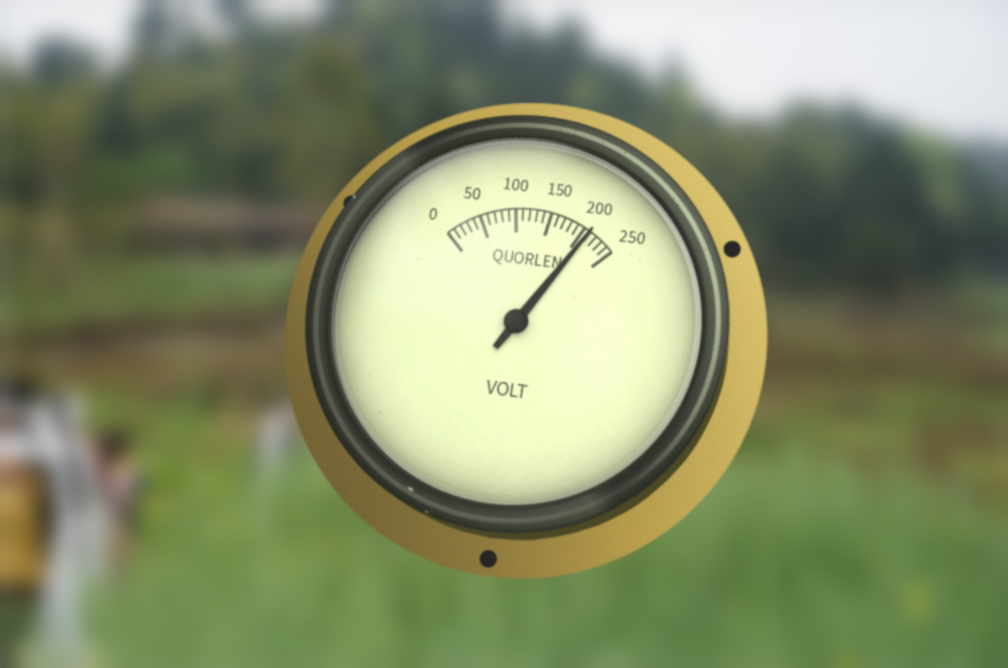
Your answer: {"value": 210, "unit": "V"}
